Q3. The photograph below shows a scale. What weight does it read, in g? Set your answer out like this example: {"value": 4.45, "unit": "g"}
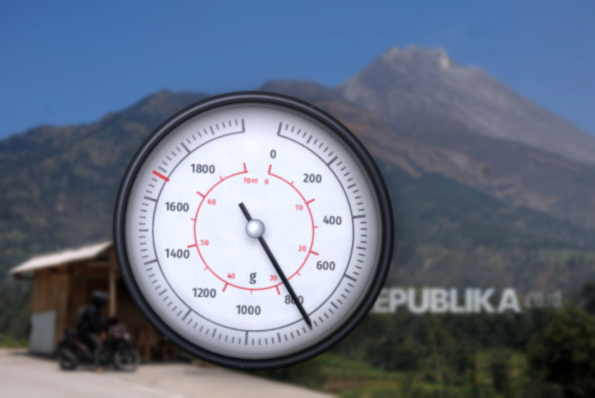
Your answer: {"value": 800, "unit": "g"}
